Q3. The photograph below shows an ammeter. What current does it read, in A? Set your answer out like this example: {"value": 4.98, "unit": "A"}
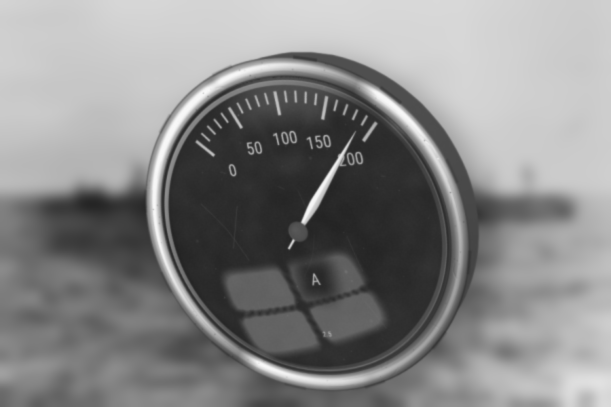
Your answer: {"value": 190, "unit": "A"}
